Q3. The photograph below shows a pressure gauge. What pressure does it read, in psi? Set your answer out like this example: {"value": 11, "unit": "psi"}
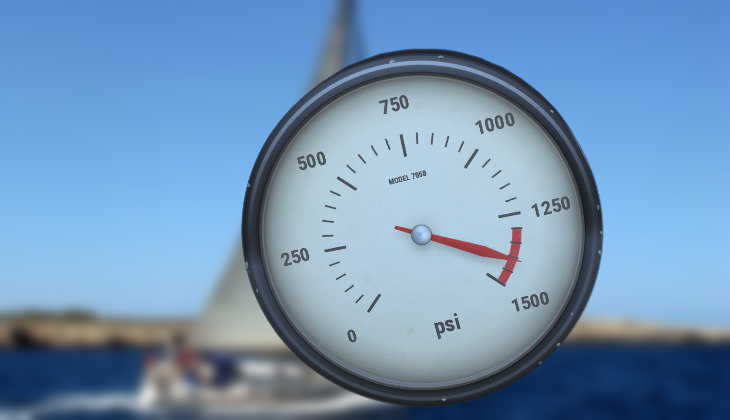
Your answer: {"value": 1400, "unit": "psi"}
